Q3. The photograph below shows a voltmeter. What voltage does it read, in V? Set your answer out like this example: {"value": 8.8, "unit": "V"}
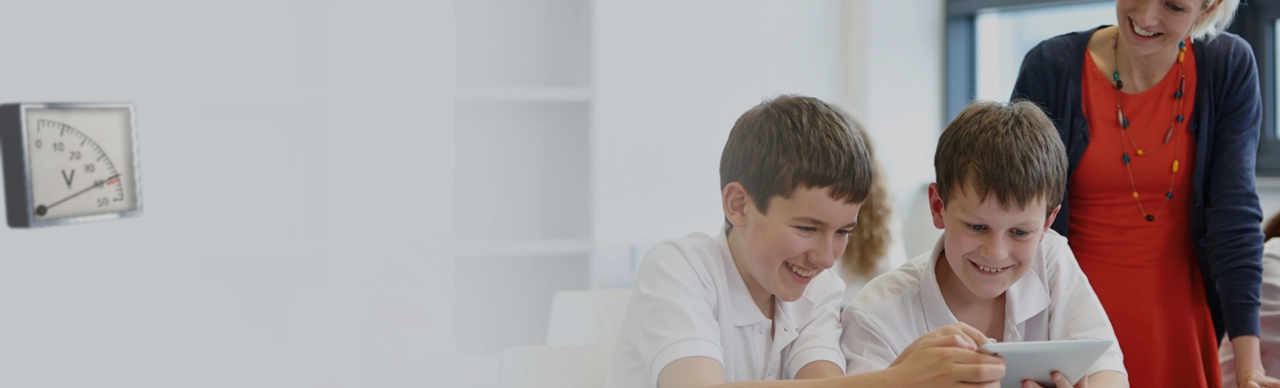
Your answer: {"value": 40, "unit": "V"}
